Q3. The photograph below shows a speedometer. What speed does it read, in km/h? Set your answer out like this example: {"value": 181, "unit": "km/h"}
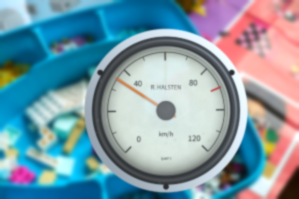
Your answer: {"value": 35, "unit": "km/h"}
